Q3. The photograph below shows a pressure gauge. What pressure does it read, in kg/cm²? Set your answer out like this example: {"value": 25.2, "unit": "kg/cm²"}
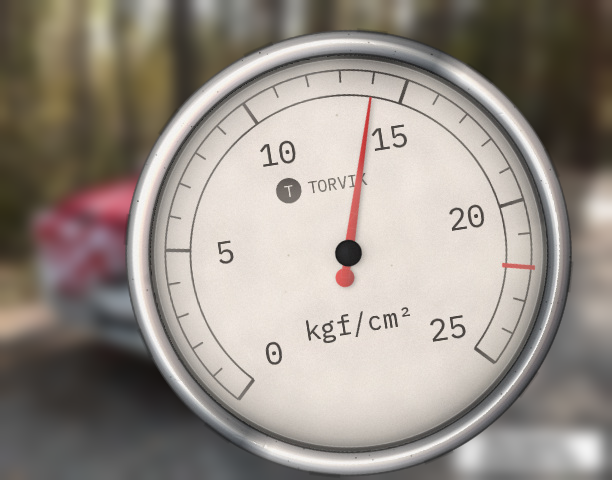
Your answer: {"value": 14, "unit": "kg/cm²"}
